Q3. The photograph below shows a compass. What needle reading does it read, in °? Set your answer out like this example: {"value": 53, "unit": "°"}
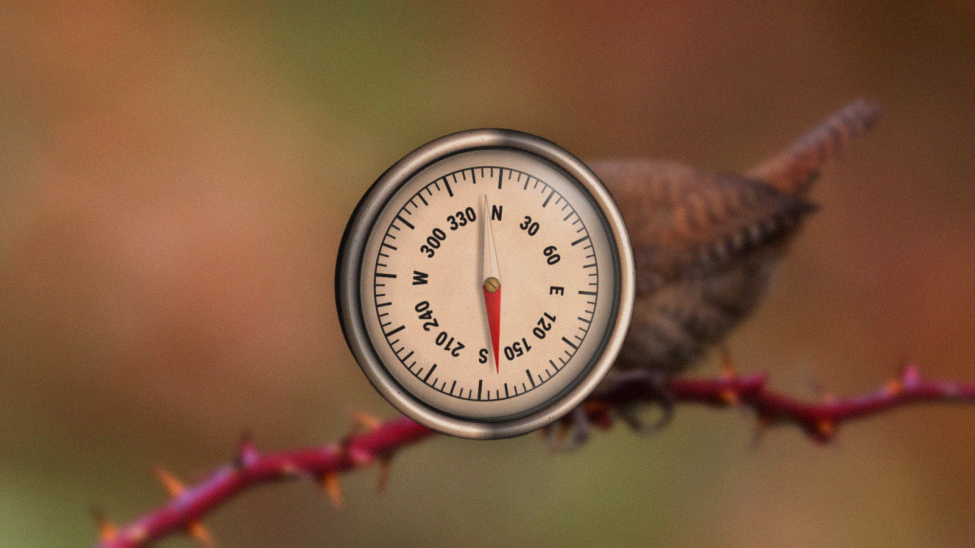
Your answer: {"value": 170, "unit": "°"}
